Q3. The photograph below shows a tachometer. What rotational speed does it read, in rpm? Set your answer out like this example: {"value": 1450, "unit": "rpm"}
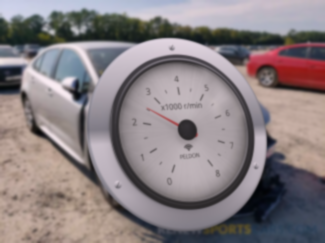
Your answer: {"value": 2500, "unit": "rpm"}
